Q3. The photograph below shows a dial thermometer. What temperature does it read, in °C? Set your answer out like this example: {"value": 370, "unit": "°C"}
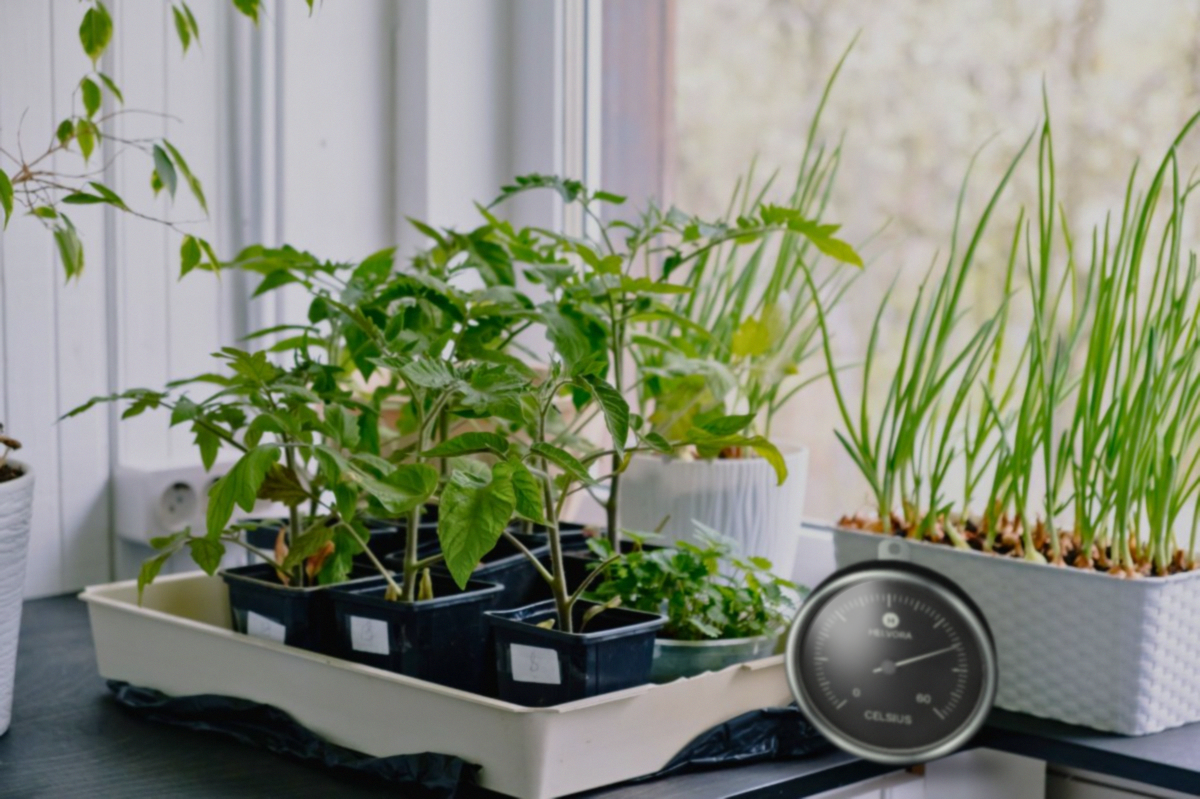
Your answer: {"value": 45, "unit": "°C"}
